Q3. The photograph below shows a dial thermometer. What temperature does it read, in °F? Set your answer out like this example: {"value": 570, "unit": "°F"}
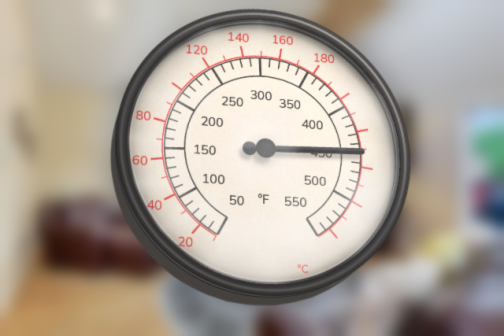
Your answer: {"value": 450, "unit": "°F"}
